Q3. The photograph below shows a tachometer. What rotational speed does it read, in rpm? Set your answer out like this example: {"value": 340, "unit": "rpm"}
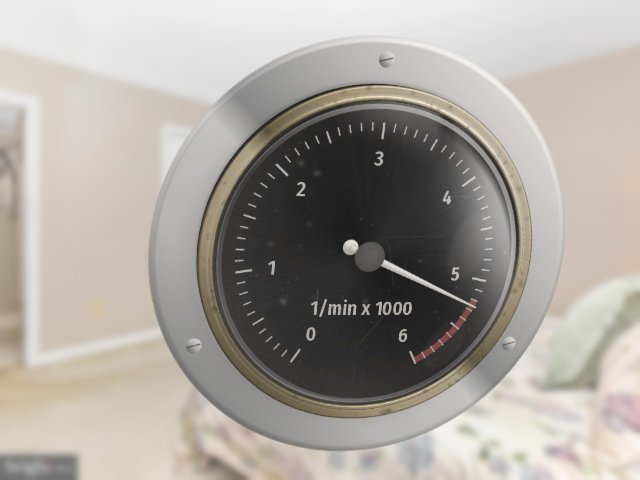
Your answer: {"value": 5250, "unit": "rpm"}
